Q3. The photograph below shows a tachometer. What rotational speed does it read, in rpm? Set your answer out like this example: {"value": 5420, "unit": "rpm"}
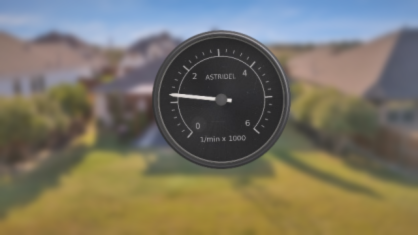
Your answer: {"value": 1200, "unit": "rpm"}
